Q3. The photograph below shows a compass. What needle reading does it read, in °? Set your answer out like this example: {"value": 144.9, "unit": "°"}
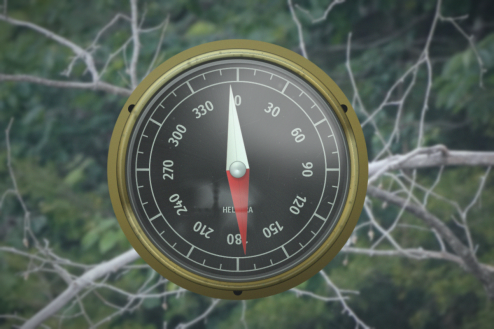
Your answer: {"value": 175, "unit": "°"}
